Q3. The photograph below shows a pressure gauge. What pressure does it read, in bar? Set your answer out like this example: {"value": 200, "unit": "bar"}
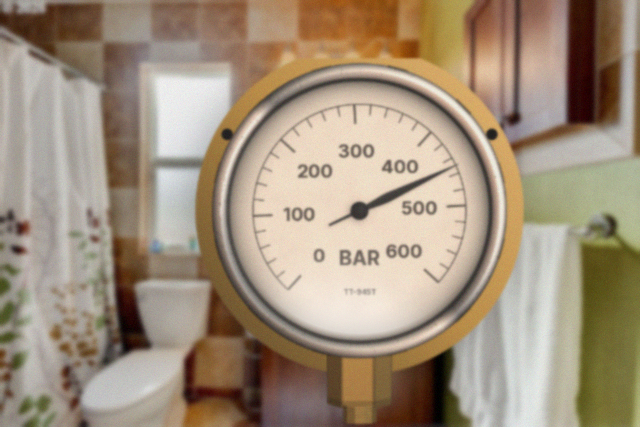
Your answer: {"value": 450, "unit": "bar"}
